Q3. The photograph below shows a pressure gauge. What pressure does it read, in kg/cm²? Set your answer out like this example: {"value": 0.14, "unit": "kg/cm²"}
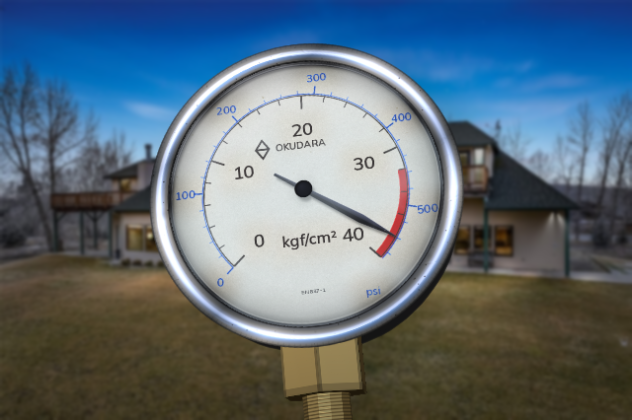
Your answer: {"value": 38, "unit": "kg/cm²"}
